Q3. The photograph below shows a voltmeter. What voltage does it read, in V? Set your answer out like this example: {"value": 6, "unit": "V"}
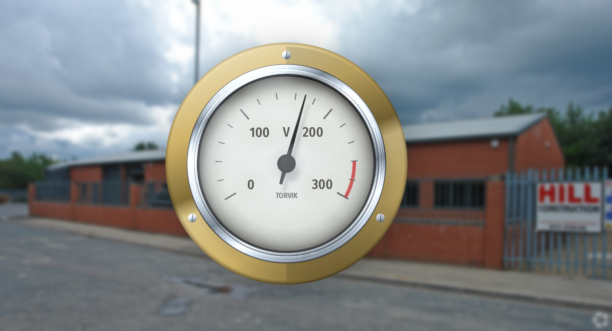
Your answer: {"value": 170, "unit": "V"}
